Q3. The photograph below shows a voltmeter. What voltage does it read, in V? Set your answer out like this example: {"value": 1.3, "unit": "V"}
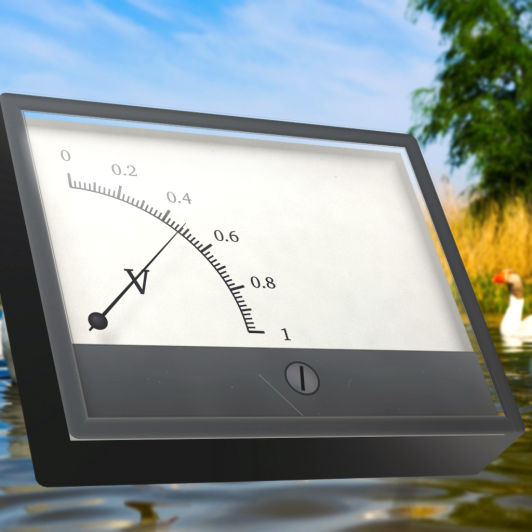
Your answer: {"value": 0.48, "unit": "V"}
